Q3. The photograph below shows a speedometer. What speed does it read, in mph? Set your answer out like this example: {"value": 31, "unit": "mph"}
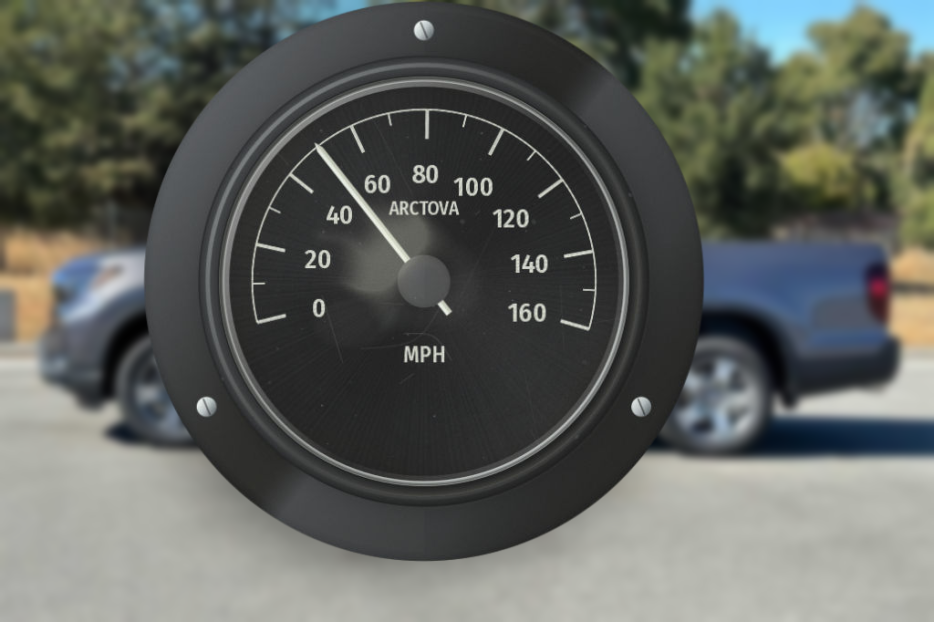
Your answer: {"value": 50, "unit": "mph"}
